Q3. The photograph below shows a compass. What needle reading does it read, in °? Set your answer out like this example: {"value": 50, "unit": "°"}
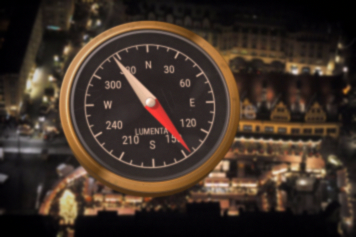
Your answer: {"value": 145, "unit": "°"}
